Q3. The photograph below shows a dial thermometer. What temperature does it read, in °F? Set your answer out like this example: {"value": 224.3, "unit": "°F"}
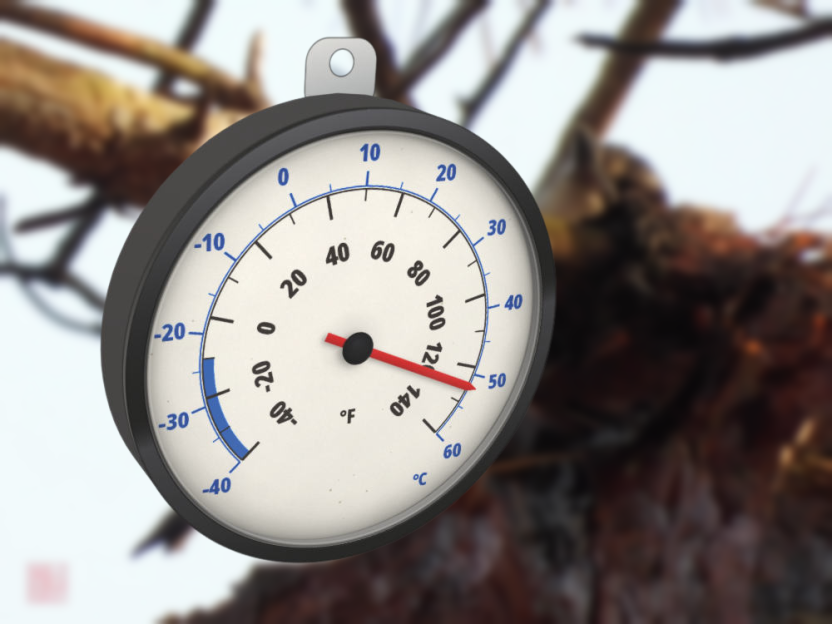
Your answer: {"value": 125, "unit": "°F"}
